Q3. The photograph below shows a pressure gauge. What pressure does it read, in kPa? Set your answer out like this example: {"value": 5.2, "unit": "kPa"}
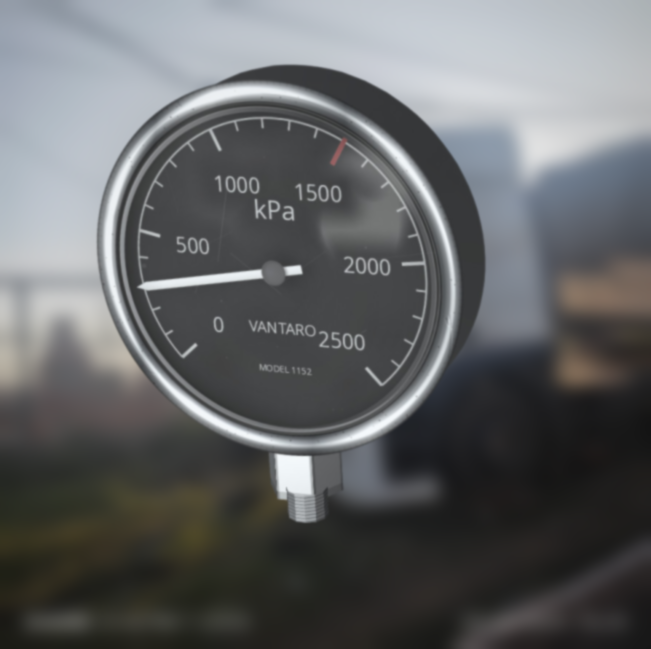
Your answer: {"value": 300, "unit": "kPa"}
